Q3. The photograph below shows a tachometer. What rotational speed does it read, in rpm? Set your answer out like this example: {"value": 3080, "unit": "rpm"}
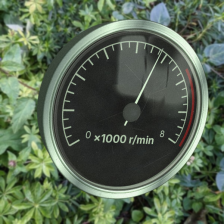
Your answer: {"value": 4750, "unit": "rpm"}
